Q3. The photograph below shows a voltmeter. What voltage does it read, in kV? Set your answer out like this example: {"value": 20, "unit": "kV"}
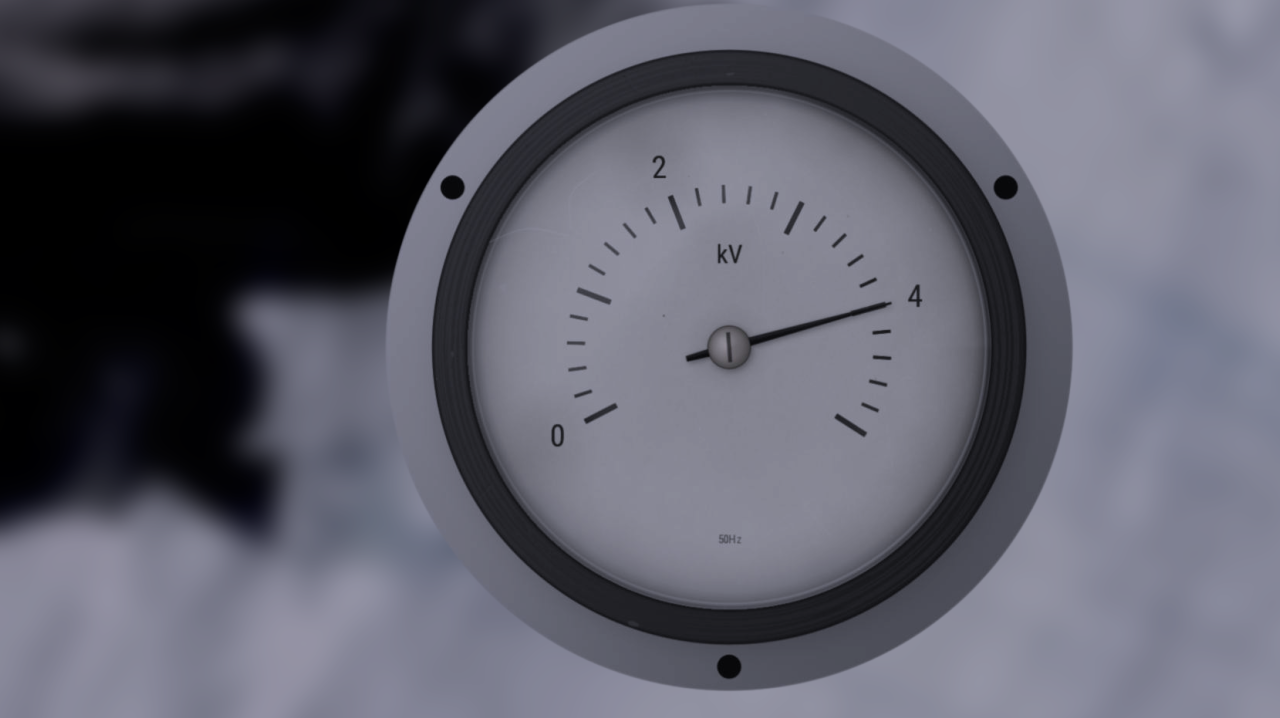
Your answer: {"value": 4, "unit": "kV"}
